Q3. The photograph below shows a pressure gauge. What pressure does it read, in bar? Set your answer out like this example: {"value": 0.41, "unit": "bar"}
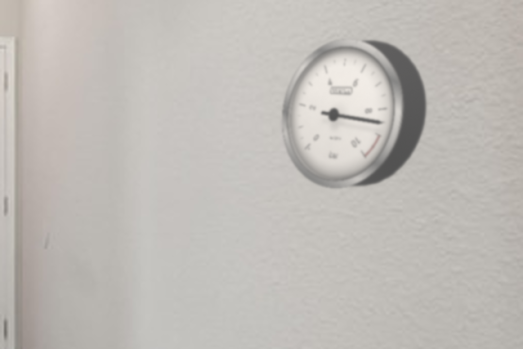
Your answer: {"value": 8.5, "unit": "bar"}
